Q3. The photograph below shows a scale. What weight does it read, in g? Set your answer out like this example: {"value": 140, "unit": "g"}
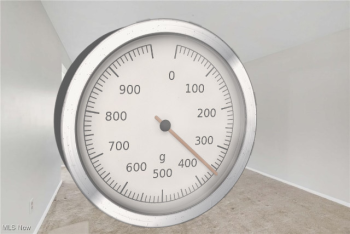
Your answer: {"value": 360, "unit": "g"}
